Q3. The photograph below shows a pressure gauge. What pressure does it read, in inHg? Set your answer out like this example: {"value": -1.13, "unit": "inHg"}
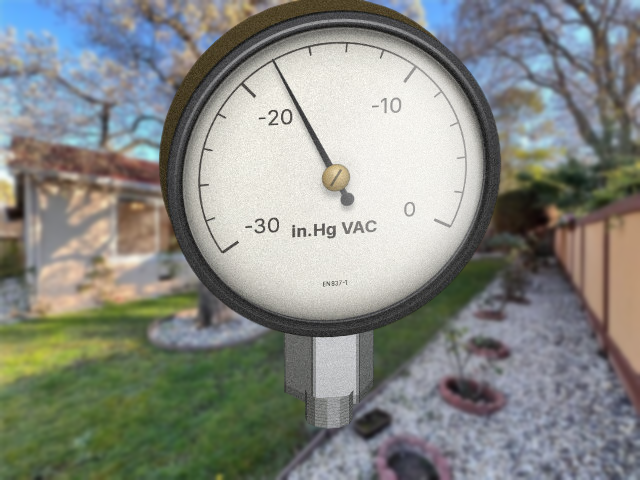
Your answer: {"value": -18, "unit": "inHg"}
